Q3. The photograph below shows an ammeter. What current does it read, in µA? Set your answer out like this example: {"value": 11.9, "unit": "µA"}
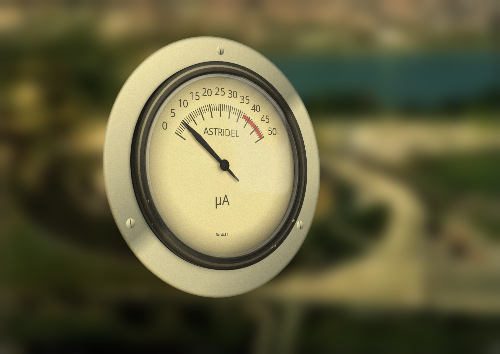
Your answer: {"value": 5, "unit": "µA"}
